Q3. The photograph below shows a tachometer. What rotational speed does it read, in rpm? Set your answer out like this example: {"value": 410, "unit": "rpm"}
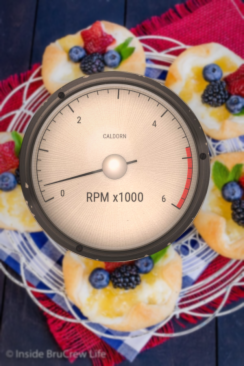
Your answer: {"value": 300, "unit": "rpm"}
